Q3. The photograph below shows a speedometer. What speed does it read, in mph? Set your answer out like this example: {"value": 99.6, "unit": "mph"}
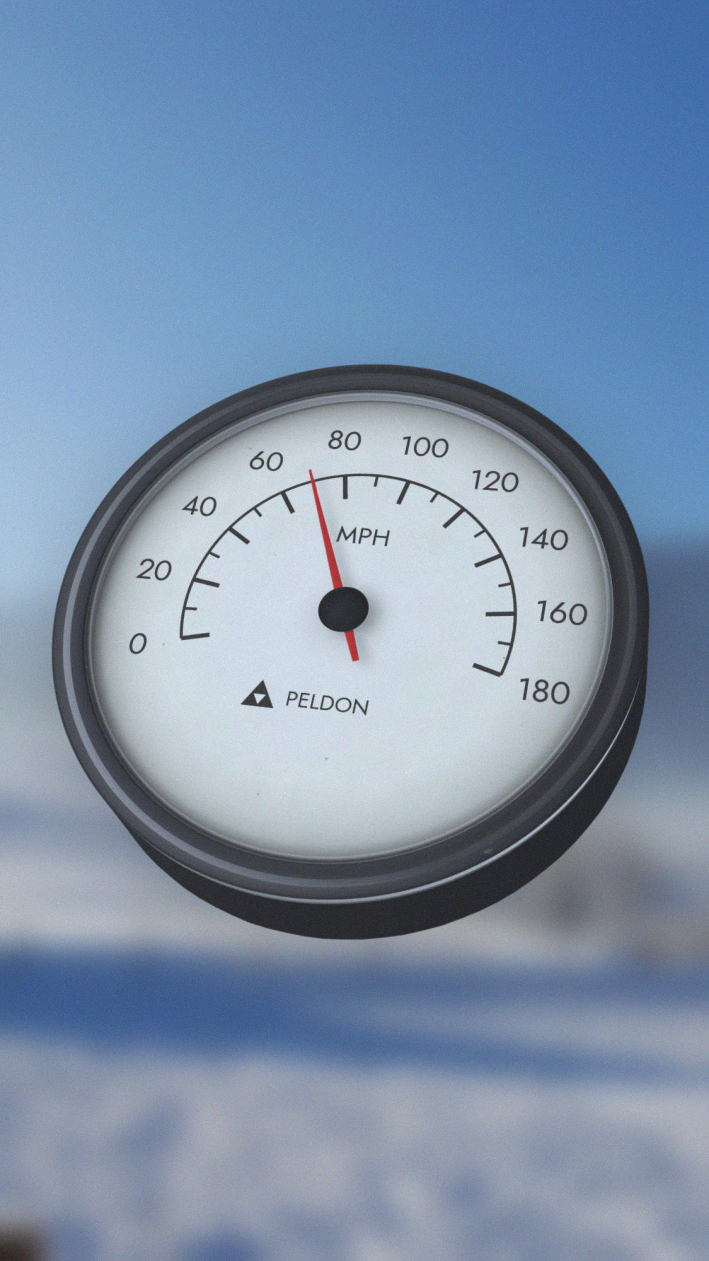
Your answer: {"value": 70, "unit": "mph"}
